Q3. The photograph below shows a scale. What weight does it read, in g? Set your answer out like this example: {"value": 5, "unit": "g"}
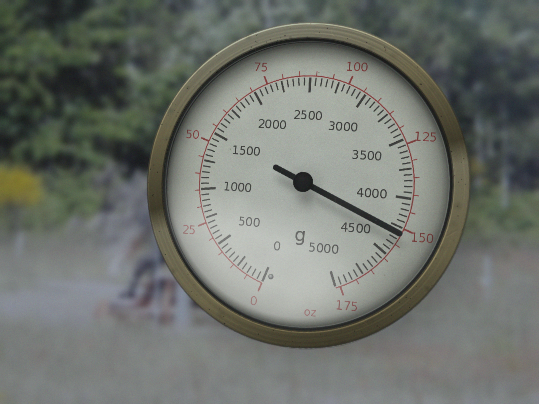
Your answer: {"value": 4300, "unit": "g"}
